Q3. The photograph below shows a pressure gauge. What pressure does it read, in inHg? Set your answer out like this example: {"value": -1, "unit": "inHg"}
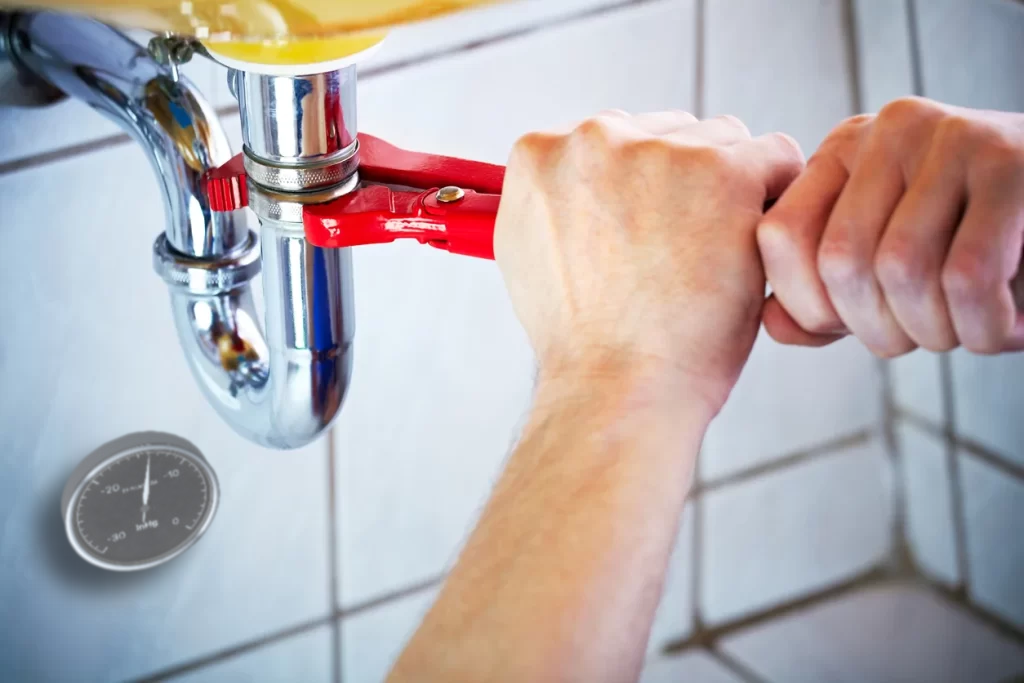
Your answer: {"value": -14, "unit": "inHg"}
